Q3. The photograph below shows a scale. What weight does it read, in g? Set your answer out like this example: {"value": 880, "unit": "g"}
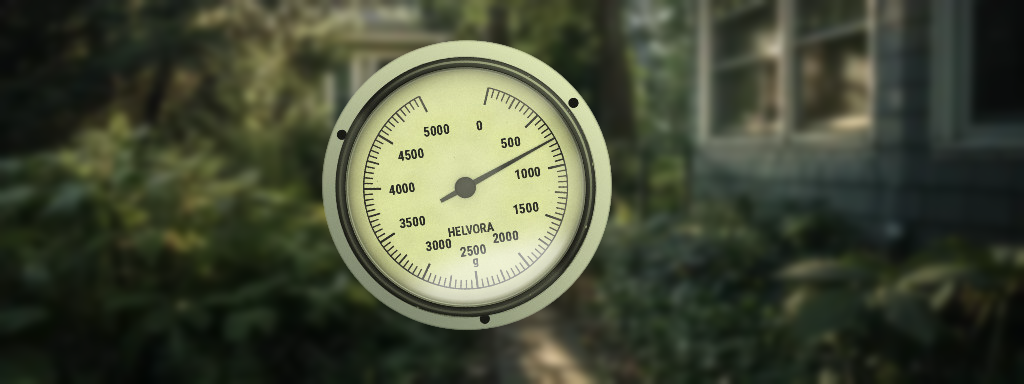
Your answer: {"value": 750, "unit": "g"}
